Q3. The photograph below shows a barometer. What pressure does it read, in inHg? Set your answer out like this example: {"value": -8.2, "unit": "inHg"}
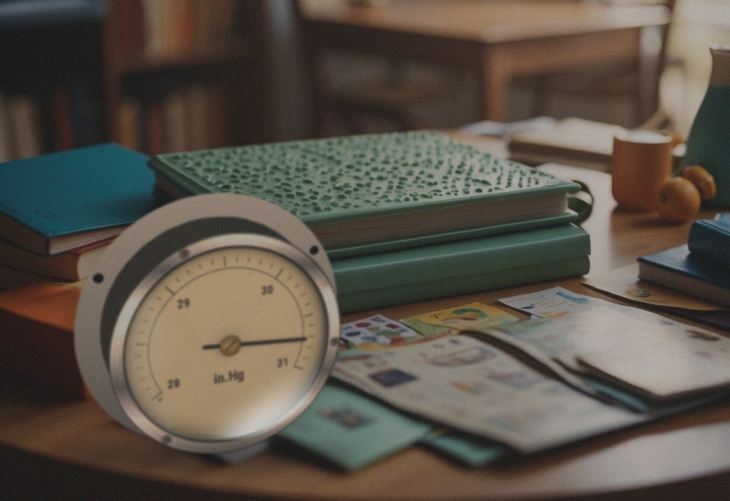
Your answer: {"value": 30.7, "unit": "inHg"}
